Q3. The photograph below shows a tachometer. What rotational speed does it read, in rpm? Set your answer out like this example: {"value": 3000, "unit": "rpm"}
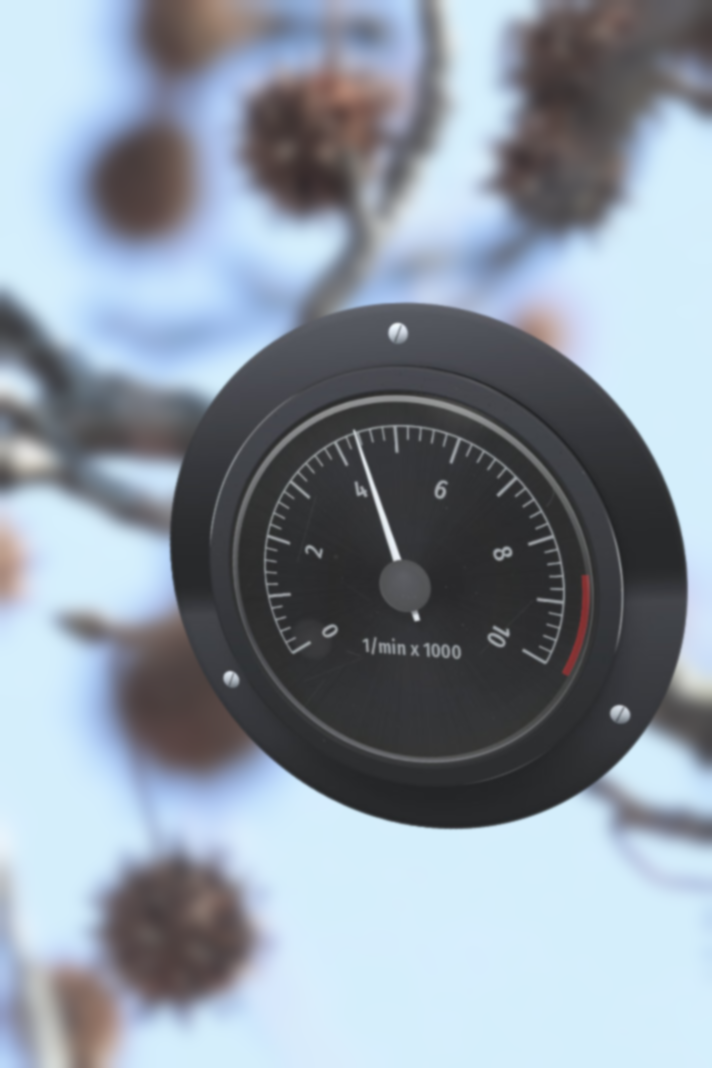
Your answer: {"value": 4400, "unit": "rpm"}
